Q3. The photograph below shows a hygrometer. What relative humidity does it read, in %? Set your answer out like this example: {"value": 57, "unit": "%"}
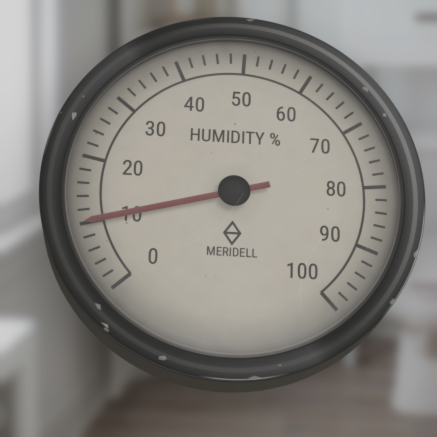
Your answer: {"value": 10, "unit": "%"}
